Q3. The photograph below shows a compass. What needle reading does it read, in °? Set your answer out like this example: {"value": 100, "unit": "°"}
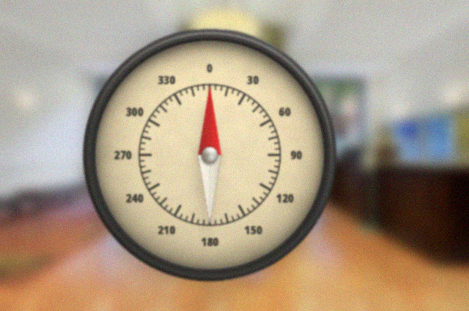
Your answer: {"value": 0, "unit": "°"}
